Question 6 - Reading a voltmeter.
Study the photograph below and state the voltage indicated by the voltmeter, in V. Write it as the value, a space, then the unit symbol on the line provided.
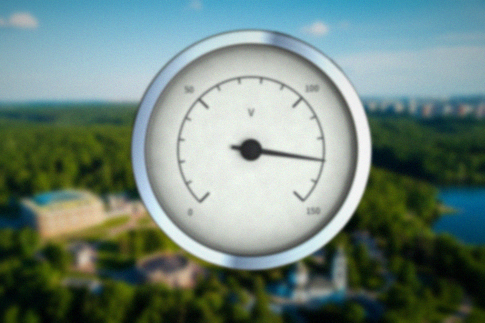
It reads 130 V
